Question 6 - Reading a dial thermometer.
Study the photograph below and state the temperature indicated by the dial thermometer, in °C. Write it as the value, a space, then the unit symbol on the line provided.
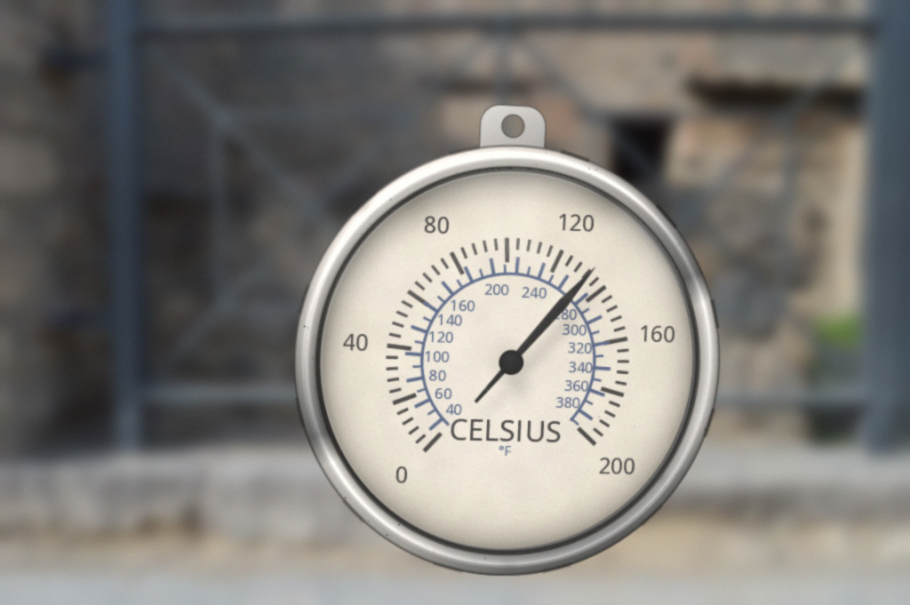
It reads 132 °C
